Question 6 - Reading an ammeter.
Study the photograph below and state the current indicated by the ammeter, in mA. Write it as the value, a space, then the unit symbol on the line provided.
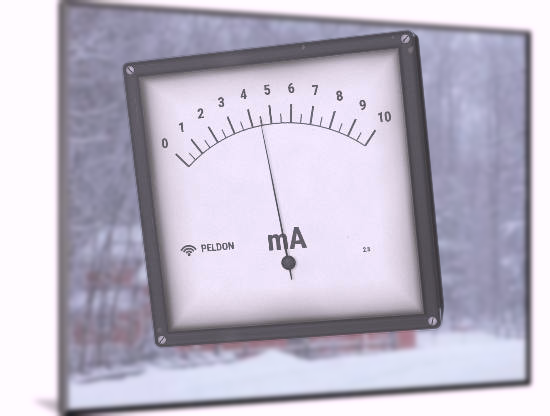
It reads 4.5 mA
